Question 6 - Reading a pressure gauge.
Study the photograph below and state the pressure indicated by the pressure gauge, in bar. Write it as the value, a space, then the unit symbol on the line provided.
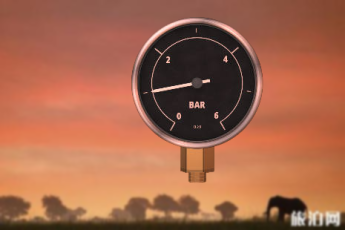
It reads 1 bar
